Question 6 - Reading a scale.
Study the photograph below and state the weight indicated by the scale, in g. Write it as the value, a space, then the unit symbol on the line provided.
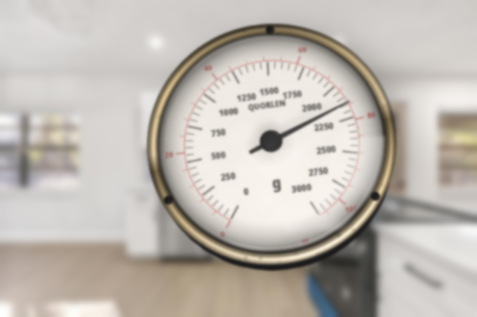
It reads 2150 g
